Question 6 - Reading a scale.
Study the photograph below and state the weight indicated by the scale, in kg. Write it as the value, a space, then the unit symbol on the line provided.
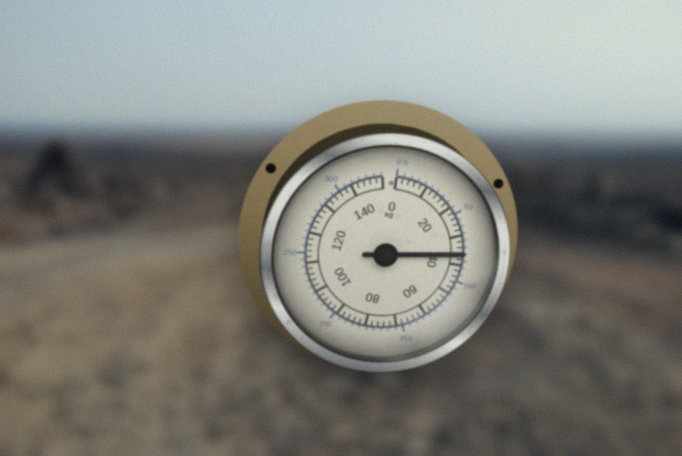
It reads 36 kg
